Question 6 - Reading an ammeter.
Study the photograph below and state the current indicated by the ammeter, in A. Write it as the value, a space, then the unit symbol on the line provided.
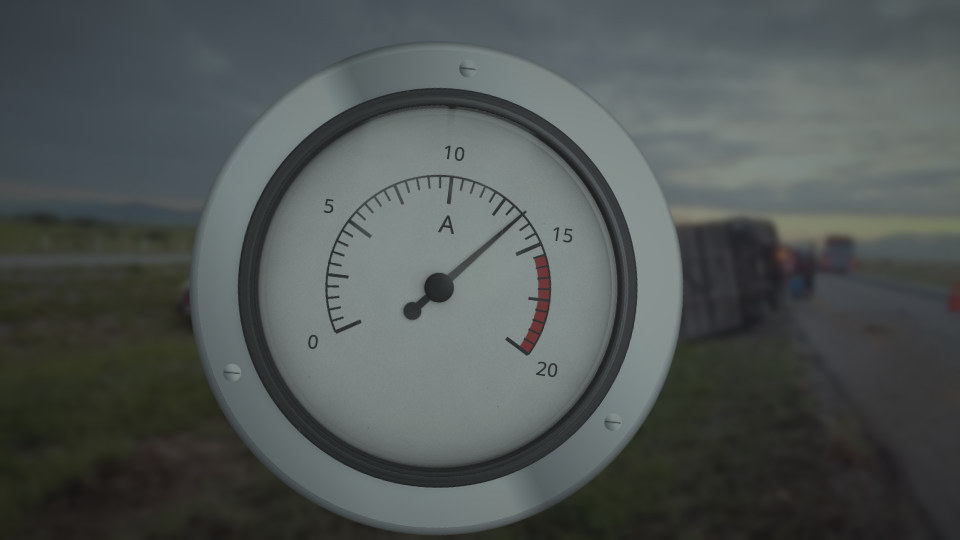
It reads 13.5 A
